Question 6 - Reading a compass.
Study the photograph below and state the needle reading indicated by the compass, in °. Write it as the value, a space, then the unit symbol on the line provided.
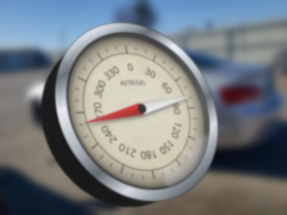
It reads 260 °
